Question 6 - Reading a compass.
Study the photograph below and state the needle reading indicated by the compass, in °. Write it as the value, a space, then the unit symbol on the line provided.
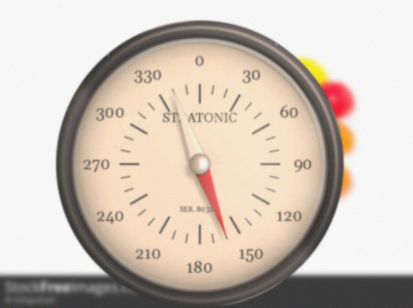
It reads 160 °
